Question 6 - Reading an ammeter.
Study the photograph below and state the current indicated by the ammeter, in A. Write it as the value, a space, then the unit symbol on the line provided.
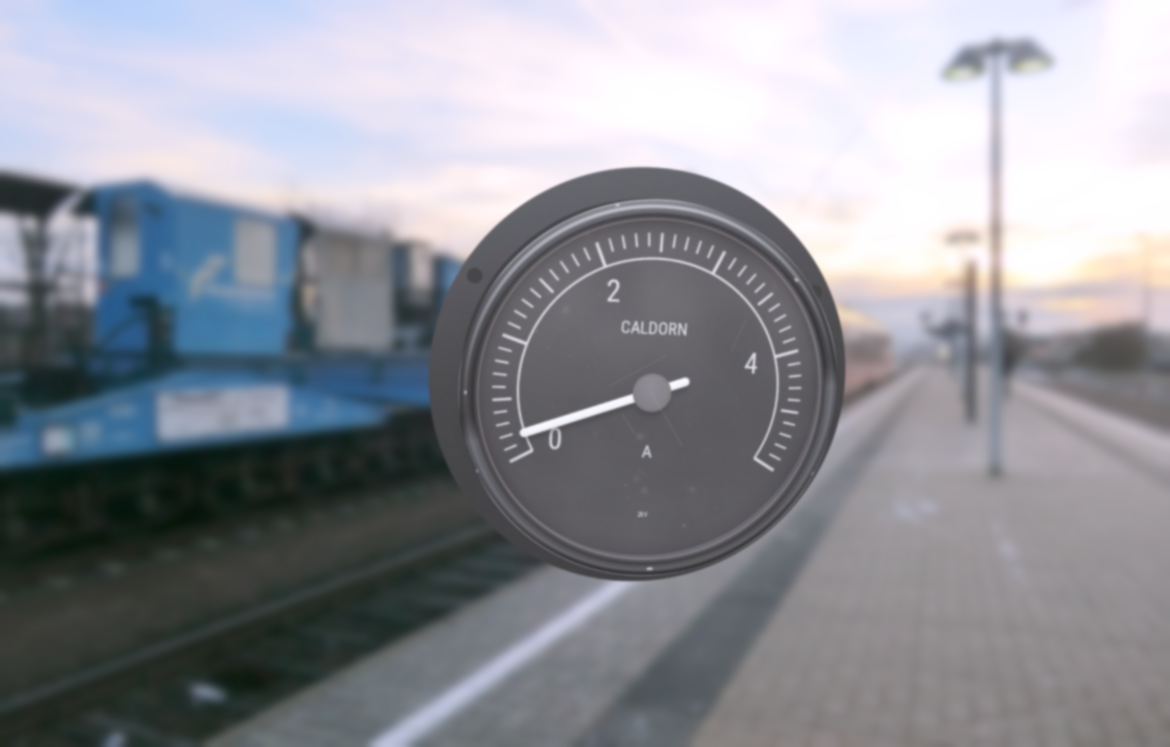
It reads 0.2 A
